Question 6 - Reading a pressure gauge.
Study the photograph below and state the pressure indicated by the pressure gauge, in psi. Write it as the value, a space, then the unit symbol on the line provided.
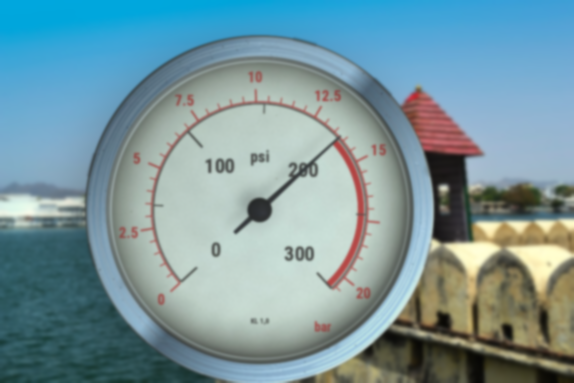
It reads 200 psi
